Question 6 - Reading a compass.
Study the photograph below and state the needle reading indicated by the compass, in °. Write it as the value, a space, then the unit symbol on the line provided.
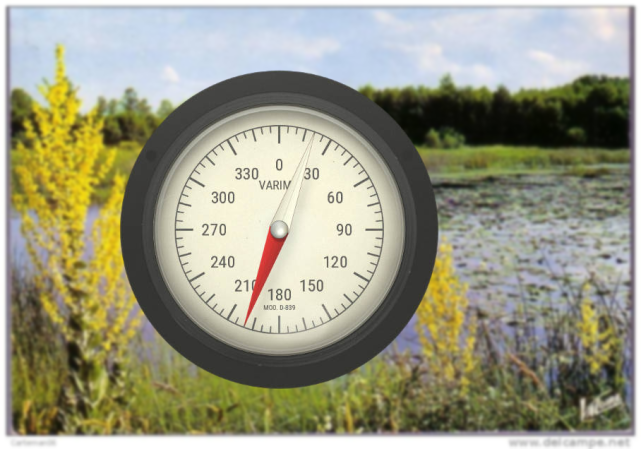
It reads 200 °
